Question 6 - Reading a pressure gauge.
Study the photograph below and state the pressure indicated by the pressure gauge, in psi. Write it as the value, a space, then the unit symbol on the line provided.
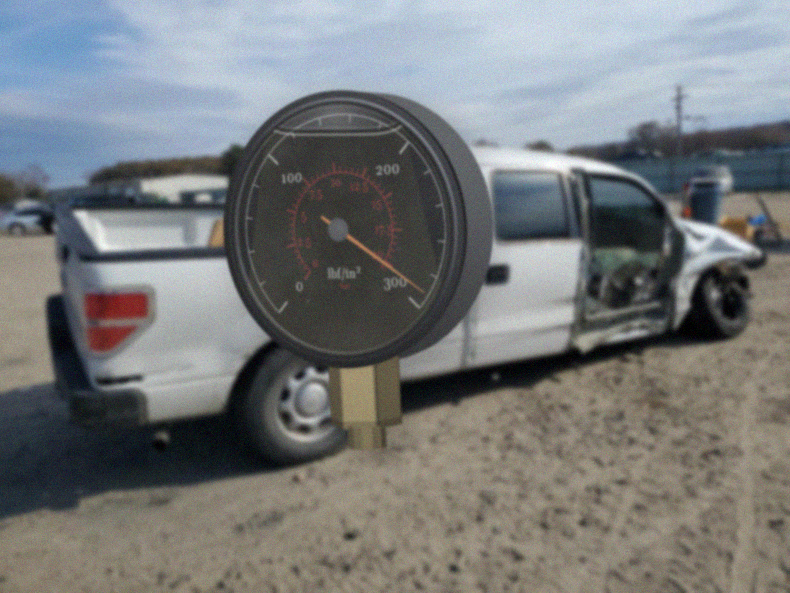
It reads 290 psi
